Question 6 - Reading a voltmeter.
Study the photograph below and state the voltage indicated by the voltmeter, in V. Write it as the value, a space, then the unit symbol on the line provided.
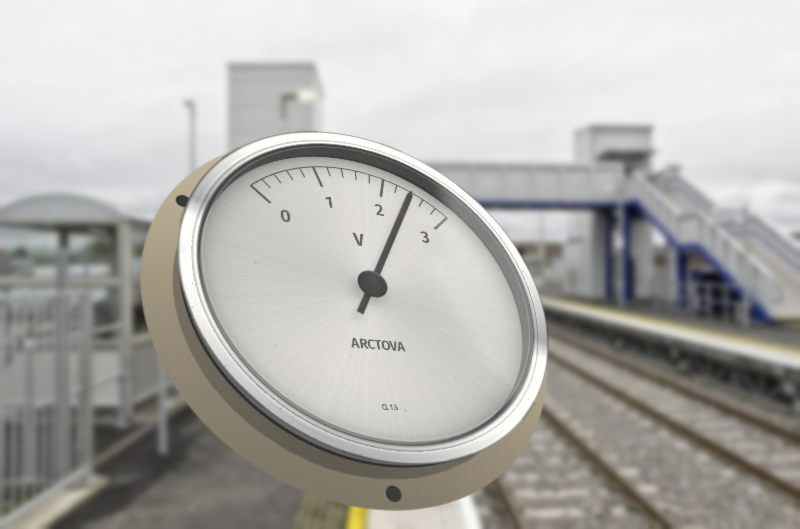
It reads 2.4 V
